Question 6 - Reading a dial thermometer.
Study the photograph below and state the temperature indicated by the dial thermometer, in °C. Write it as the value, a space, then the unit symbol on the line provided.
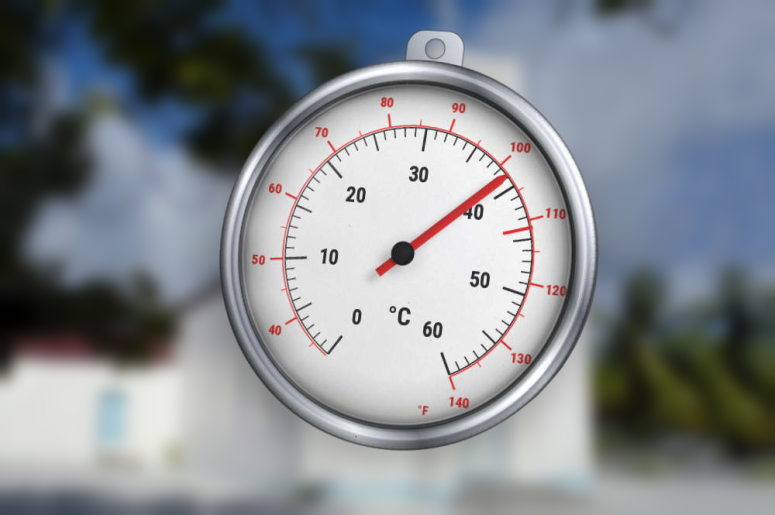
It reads 39 °C
